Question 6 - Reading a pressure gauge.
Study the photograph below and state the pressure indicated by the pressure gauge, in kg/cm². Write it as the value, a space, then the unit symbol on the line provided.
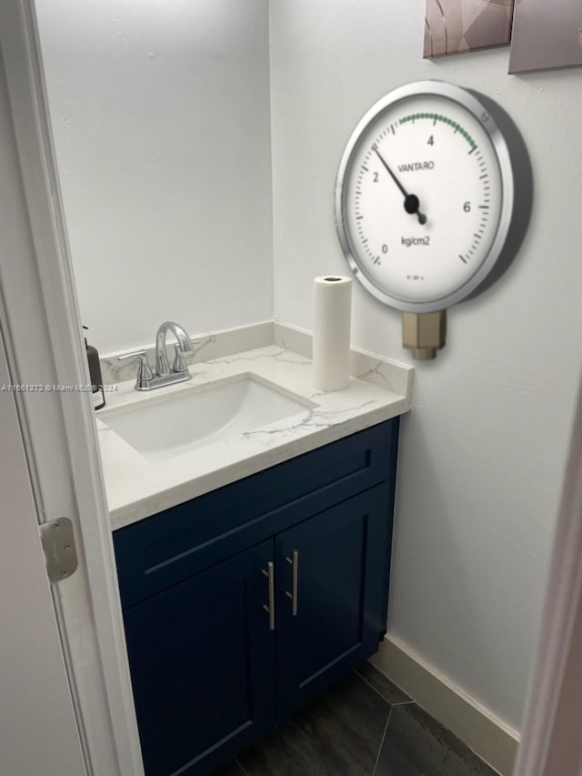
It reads 2.5 kg/cm²
